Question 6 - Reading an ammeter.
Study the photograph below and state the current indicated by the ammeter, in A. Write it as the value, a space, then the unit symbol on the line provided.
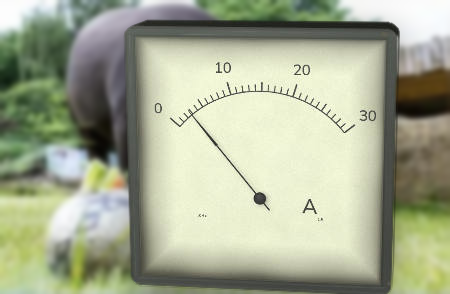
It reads 3 A
